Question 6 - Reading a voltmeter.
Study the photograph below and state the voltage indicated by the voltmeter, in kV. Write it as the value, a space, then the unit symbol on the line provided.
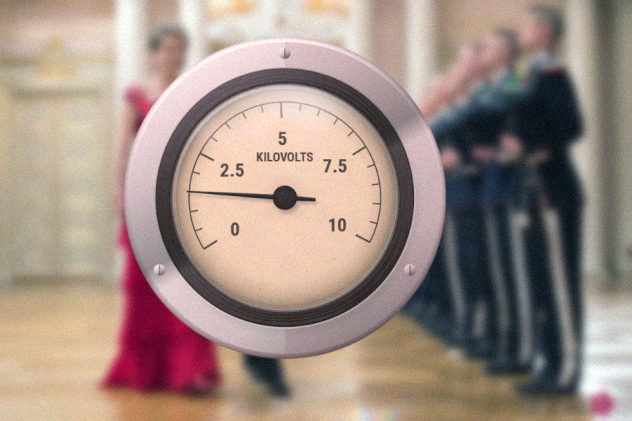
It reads 1.5 kV
